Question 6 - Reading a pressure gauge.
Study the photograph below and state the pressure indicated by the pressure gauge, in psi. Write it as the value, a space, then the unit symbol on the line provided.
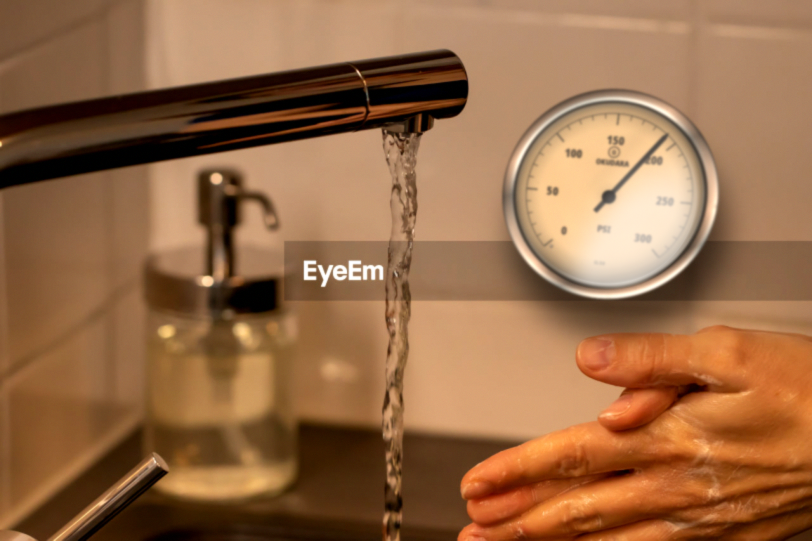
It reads 190 psi
